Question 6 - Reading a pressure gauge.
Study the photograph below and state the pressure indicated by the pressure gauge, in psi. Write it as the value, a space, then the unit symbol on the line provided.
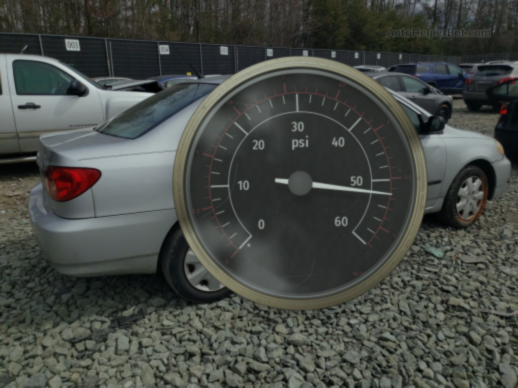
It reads 52 psi
